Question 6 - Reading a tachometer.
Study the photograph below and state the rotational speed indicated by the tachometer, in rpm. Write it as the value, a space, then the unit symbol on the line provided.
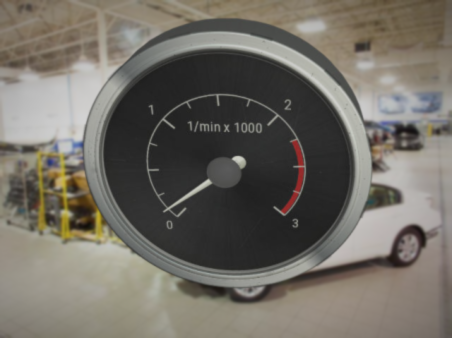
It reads 125 rpm
